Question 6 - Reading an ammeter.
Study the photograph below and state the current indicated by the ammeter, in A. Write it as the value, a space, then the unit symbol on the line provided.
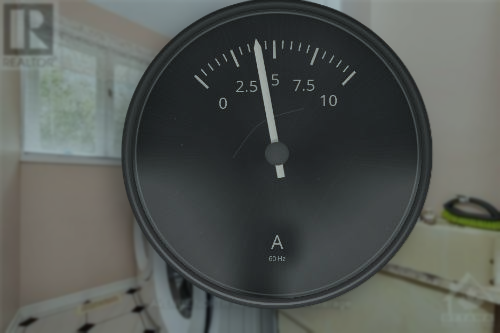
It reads 4 A
